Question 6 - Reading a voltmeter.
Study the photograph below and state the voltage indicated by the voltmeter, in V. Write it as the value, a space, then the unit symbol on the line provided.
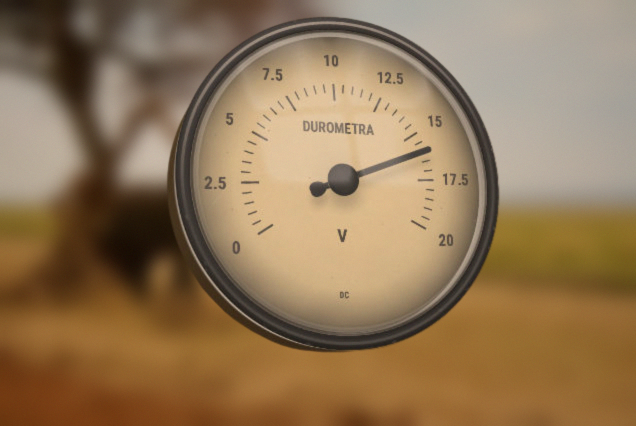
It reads 16 V
